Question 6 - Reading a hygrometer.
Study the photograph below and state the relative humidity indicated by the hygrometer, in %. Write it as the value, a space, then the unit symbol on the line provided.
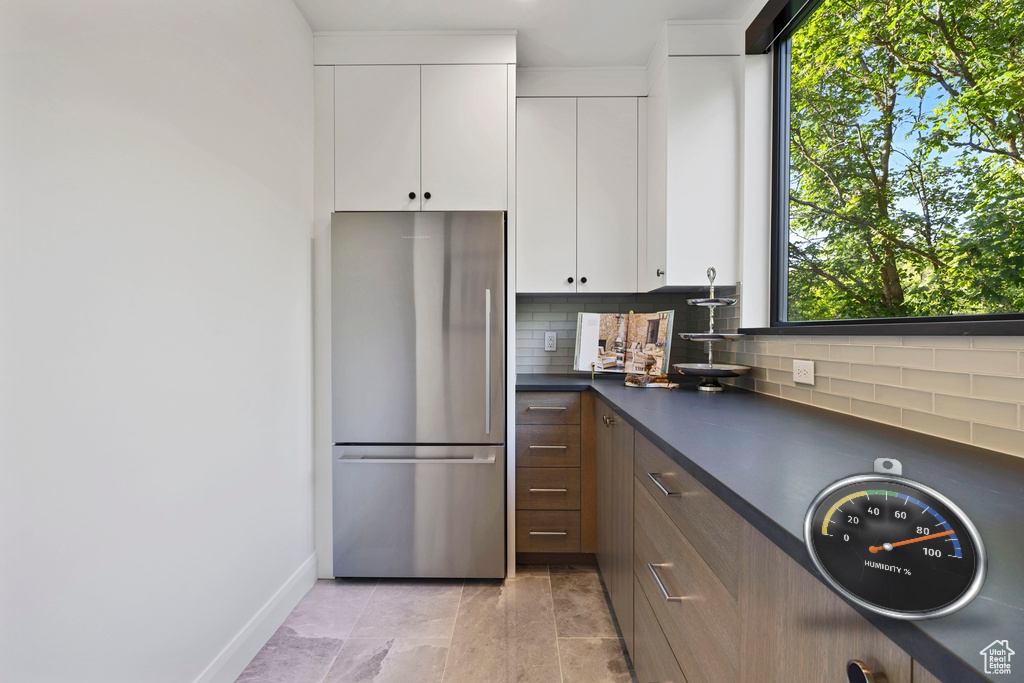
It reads 85 %
